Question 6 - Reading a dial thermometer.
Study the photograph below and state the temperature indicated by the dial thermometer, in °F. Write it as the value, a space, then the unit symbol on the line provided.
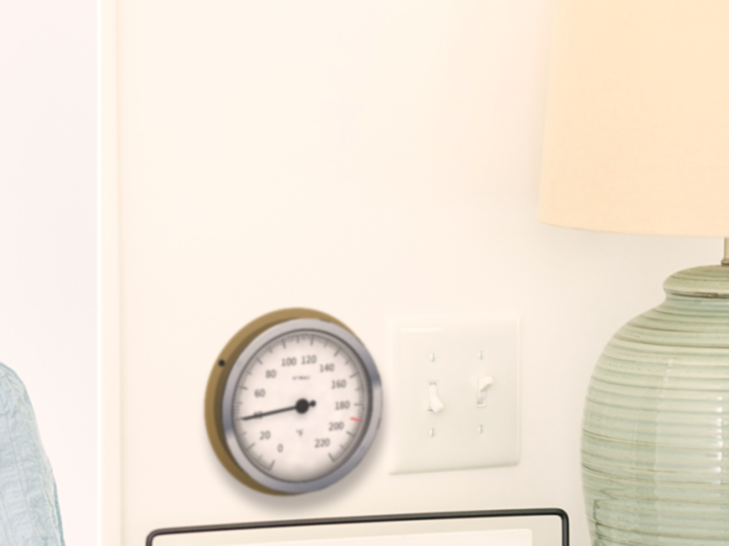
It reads 40 °F
